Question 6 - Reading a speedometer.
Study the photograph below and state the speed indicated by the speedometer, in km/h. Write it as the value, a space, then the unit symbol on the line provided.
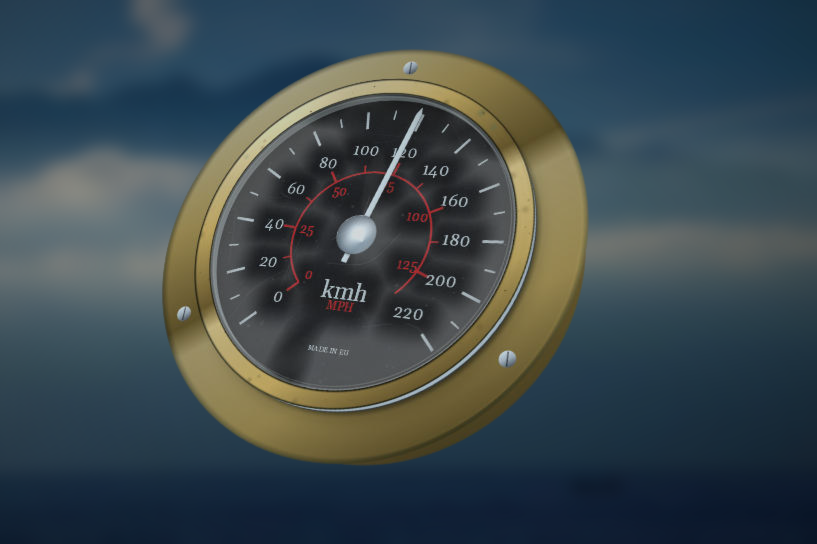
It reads 120 km/h
